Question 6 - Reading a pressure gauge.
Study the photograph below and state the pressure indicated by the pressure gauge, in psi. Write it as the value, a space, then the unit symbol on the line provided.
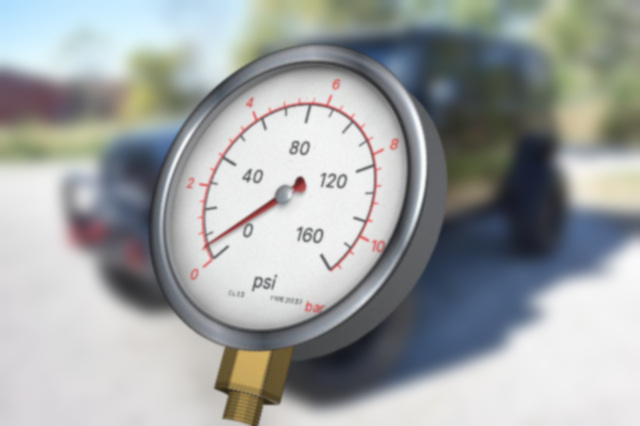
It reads 5 psi
